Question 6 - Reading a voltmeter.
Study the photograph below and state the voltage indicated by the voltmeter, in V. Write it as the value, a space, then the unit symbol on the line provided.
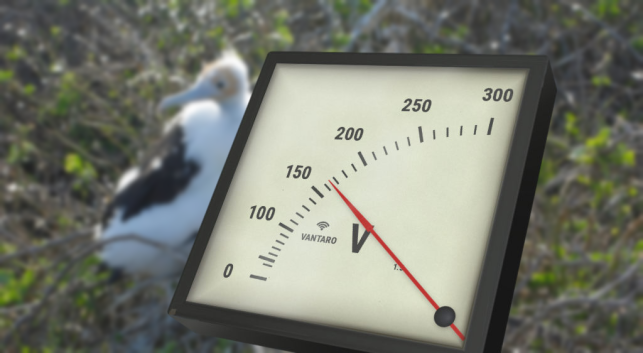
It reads 165 V
